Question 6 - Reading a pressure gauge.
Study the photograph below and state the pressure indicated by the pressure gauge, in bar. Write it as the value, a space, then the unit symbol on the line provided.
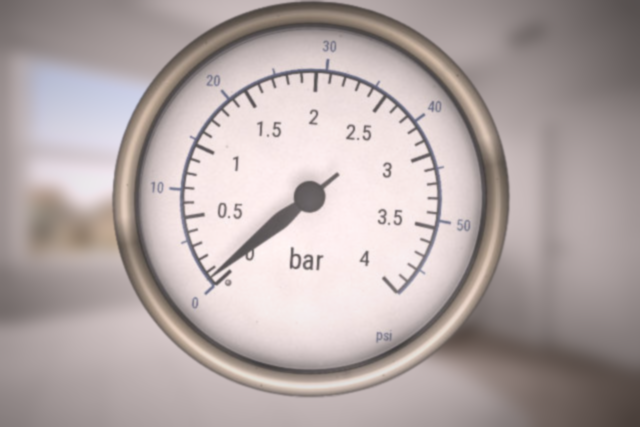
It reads 0.05 bar
